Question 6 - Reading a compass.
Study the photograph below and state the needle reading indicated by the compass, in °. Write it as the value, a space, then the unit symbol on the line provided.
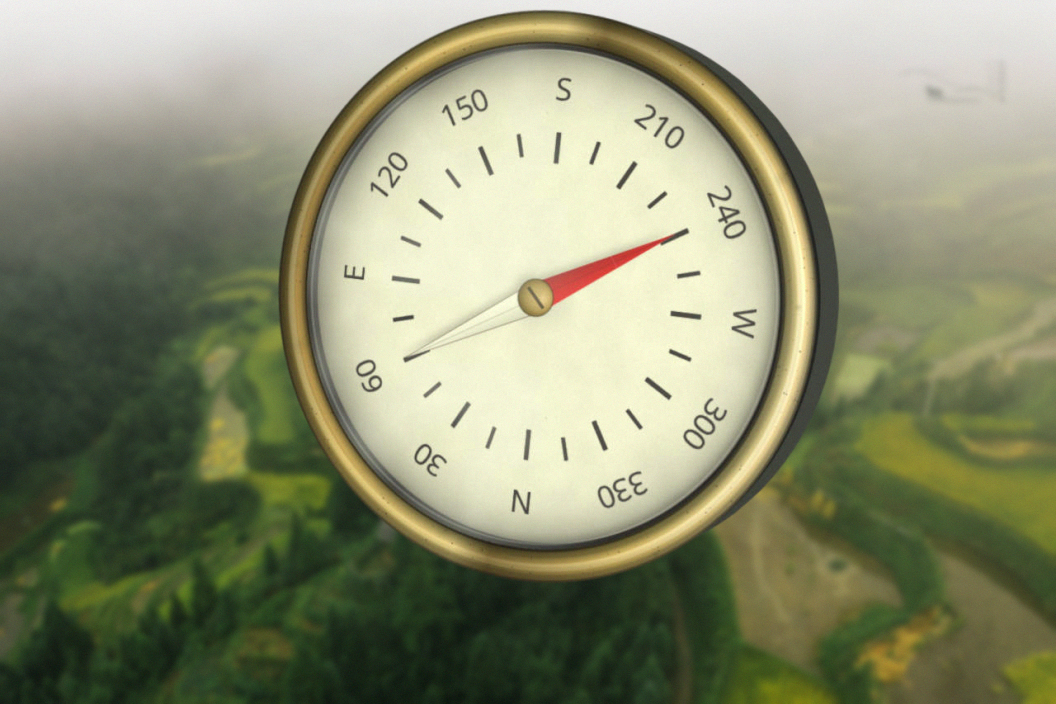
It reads 240 °
